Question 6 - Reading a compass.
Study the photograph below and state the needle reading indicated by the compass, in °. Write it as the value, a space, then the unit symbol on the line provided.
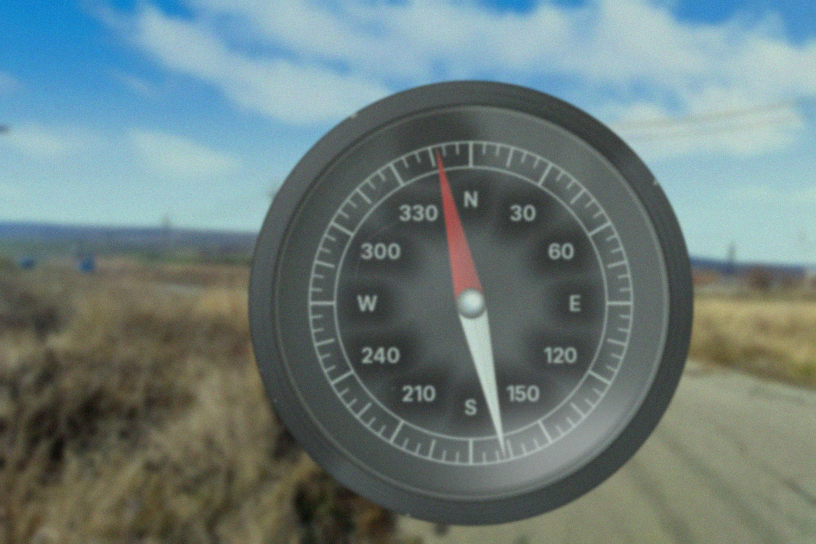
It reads 347.5 °
